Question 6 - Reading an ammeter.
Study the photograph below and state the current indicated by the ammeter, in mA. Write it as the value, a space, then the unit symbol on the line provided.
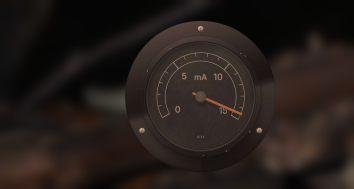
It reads 14.5 mA
